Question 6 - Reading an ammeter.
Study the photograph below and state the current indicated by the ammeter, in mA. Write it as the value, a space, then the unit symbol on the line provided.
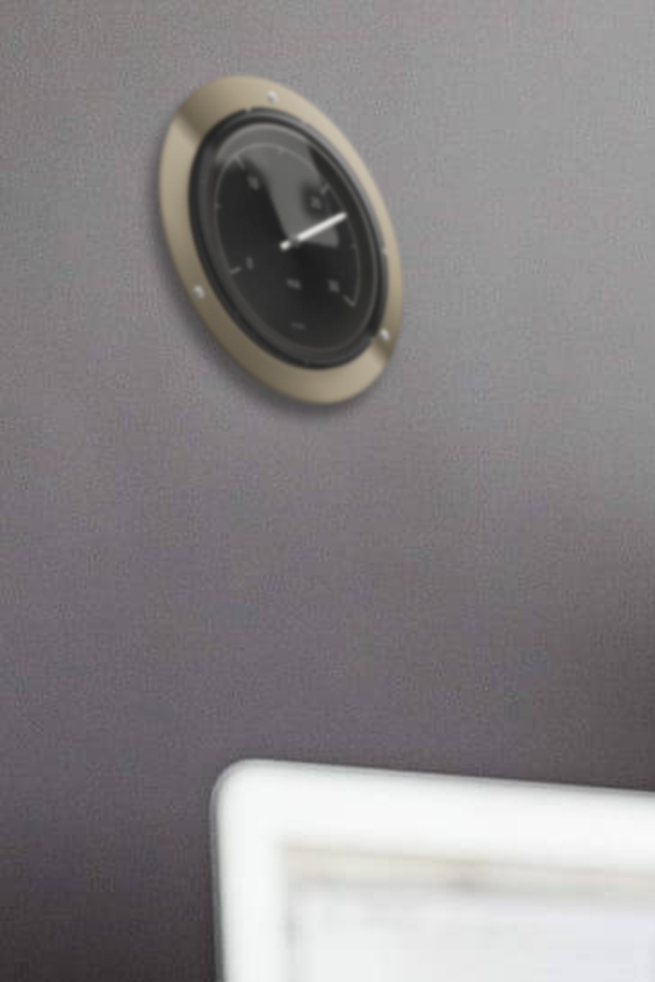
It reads 22.5 mA
